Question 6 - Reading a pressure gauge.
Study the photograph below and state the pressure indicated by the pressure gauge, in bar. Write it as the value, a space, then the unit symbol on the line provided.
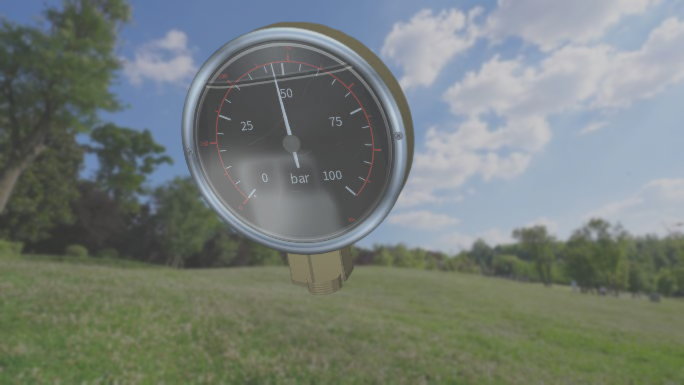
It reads 47.5 bar
